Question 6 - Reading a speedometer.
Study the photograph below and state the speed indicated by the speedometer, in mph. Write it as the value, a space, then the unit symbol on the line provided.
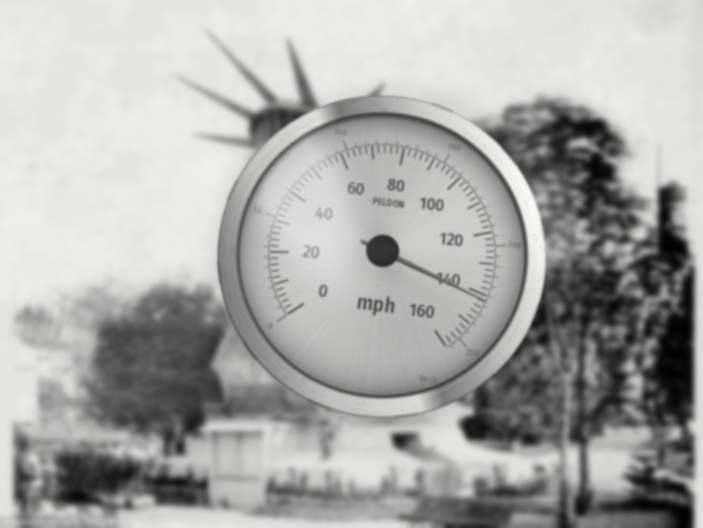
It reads 142 mph
